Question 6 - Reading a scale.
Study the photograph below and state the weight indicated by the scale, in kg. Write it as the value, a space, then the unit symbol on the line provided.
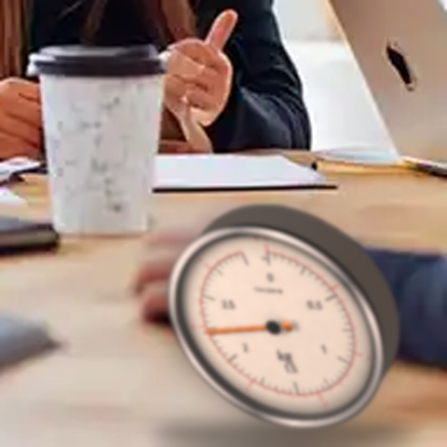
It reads 2.25 kg
